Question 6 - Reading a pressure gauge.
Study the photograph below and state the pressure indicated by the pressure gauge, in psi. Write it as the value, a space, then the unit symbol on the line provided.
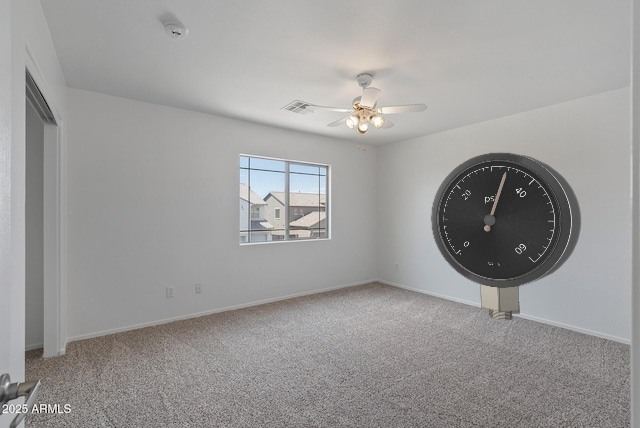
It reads 34 psi
